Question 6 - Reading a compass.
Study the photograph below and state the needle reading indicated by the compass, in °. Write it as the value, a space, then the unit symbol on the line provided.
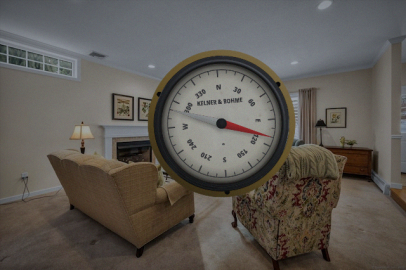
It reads 110 °
